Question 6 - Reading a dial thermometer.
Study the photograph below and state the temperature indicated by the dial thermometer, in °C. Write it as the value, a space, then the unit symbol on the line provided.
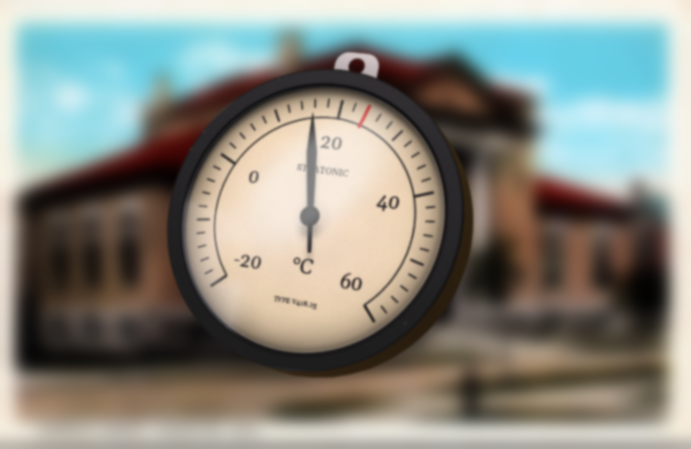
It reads 16 °C
